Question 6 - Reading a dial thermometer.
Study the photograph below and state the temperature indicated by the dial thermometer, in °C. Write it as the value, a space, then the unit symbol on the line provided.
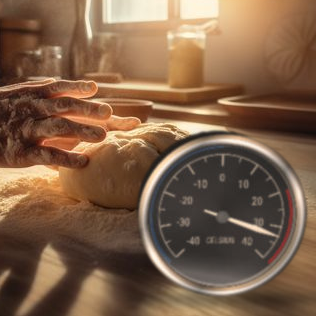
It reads 32.5 °C
